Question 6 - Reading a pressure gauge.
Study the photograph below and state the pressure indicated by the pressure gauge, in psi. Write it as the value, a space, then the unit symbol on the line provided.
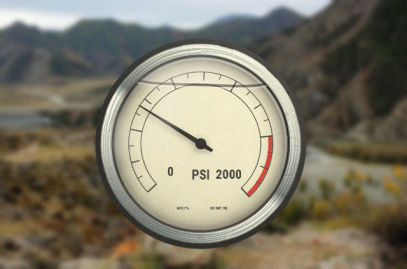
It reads 550 psi
